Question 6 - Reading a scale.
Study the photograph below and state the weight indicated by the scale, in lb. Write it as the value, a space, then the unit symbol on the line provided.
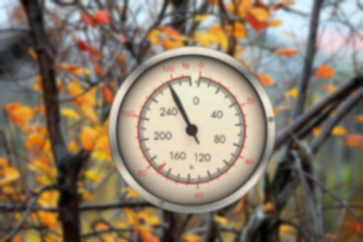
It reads 260 lb
